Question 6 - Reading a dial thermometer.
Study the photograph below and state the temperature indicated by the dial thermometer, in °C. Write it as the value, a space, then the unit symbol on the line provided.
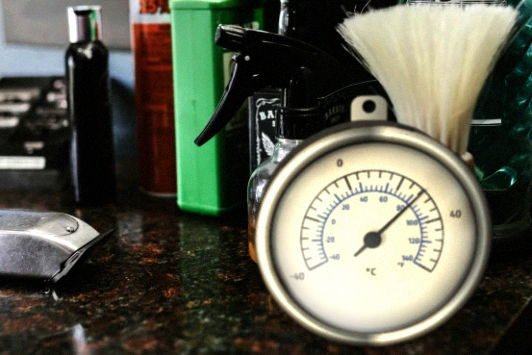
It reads 28 °C
